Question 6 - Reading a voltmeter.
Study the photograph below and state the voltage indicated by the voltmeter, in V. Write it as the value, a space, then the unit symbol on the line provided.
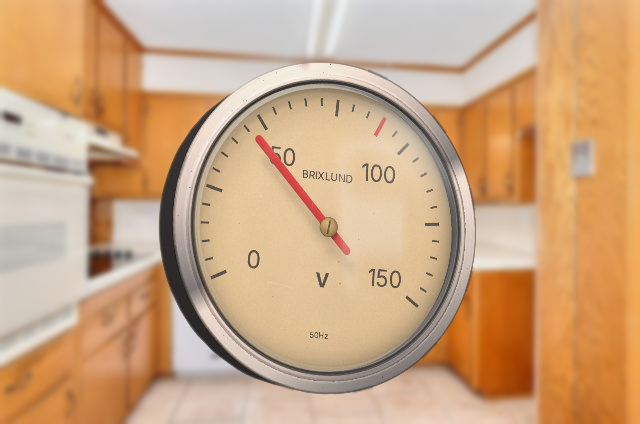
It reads 45 V
